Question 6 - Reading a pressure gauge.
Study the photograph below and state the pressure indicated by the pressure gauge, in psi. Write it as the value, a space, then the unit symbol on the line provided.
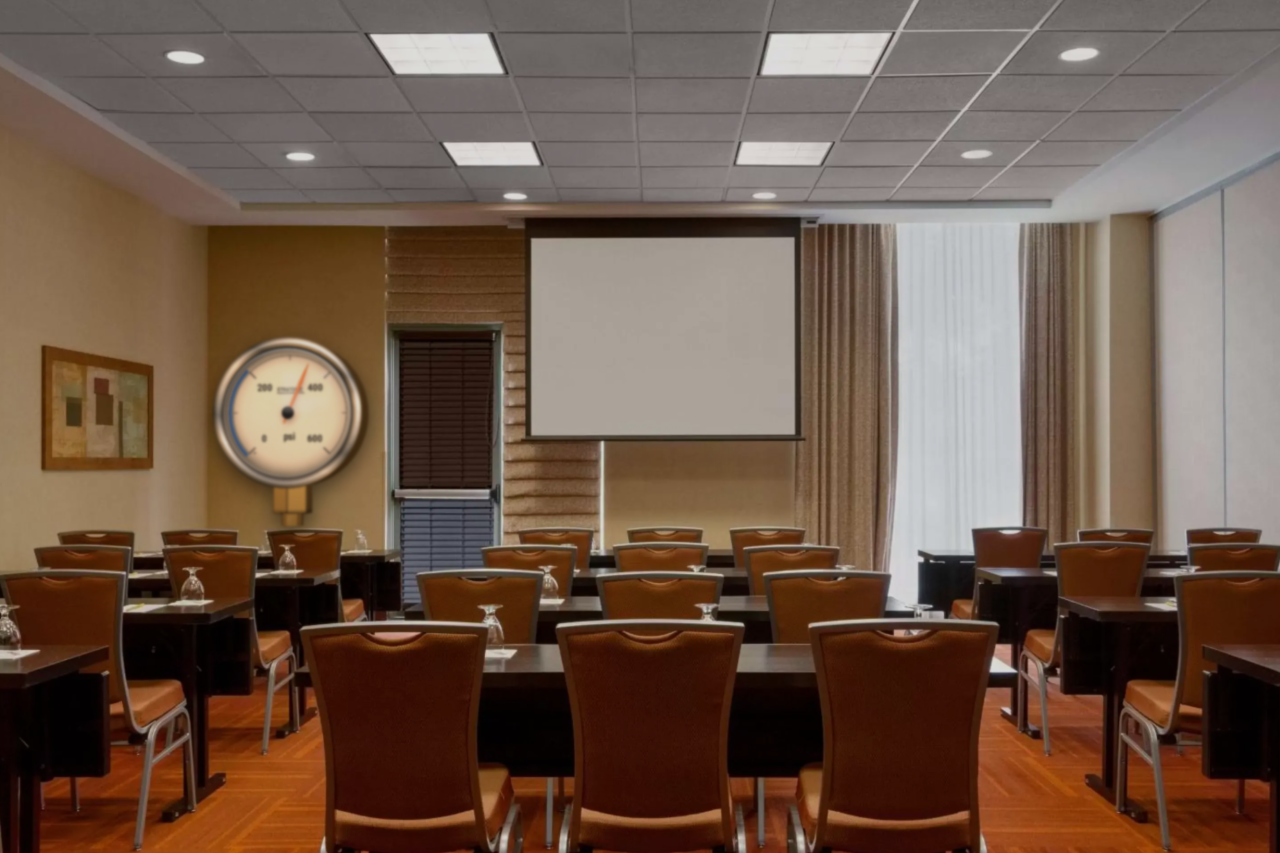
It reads 350 psi
